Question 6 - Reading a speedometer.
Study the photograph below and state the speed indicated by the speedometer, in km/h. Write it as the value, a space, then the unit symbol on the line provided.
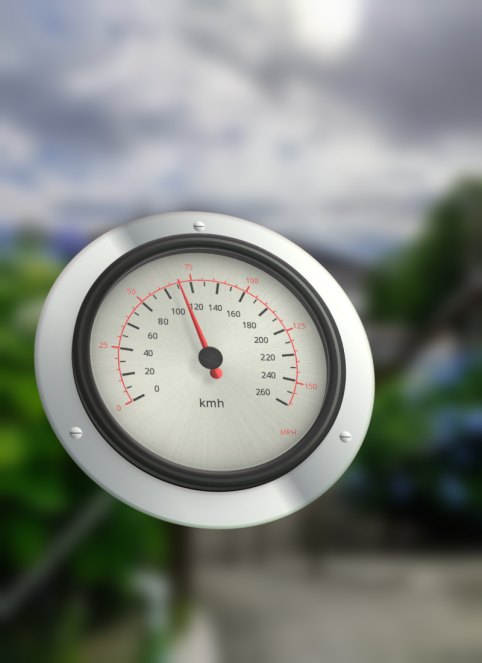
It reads 110 km/h
